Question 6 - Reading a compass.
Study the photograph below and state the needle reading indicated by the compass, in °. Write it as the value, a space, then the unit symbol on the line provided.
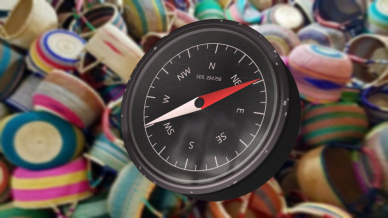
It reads 60 °
